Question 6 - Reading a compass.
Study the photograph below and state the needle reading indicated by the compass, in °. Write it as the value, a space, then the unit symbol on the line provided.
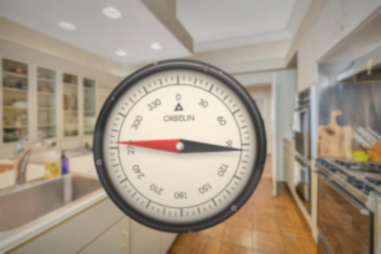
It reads 275 °
